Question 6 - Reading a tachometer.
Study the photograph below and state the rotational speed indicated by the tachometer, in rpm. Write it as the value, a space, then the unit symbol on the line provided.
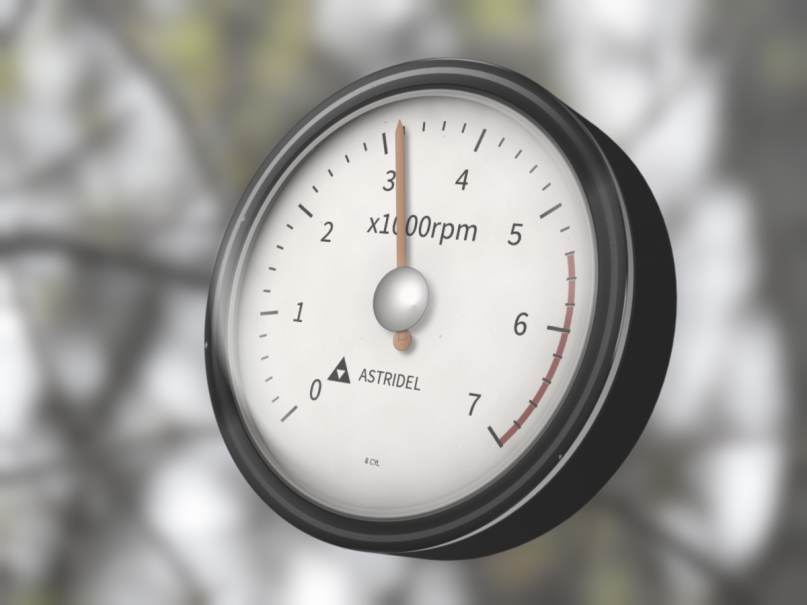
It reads 3200 rpm
